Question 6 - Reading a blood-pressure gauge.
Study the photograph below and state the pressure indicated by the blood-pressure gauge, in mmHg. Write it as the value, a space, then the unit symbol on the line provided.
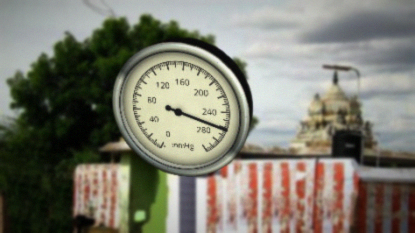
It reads 260 mmHg
